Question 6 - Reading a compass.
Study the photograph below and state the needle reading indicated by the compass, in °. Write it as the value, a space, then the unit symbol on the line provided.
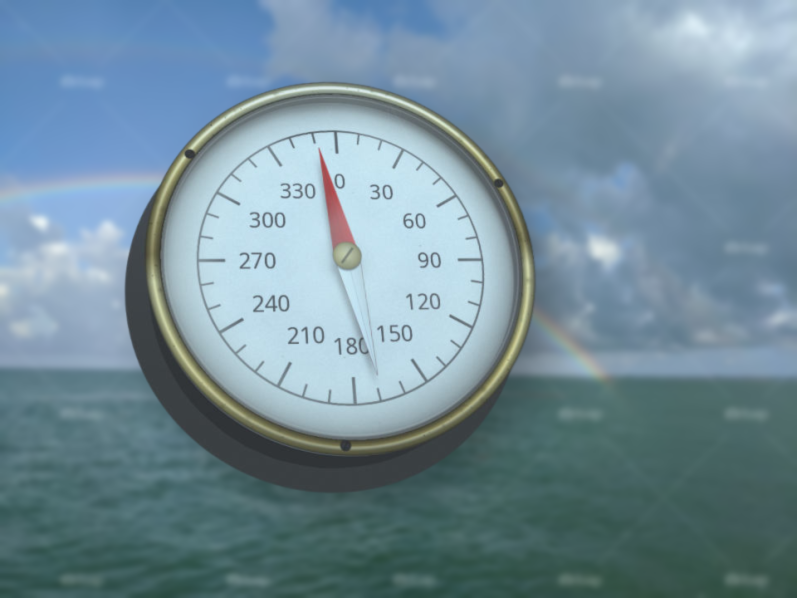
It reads 350 °
